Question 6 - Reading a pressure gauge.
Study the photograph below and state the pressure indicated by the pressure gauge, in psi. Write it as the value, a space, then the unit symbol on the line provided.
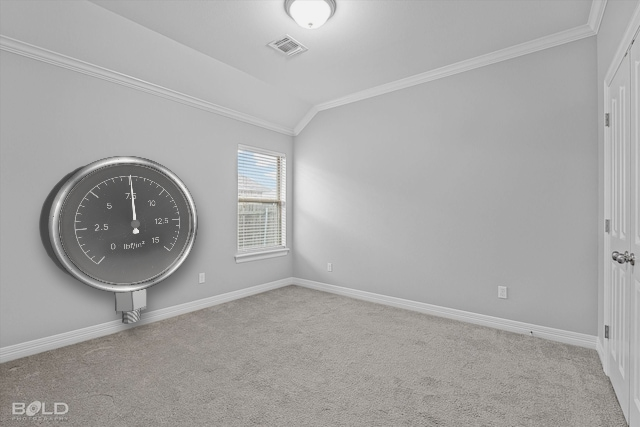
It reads 7.5 psi
